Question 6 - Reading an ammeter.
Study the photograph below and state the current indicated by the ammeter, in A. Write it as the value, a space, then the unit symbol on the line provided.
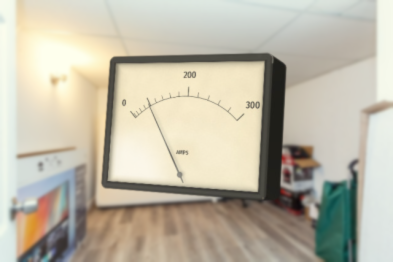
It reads 100 A
